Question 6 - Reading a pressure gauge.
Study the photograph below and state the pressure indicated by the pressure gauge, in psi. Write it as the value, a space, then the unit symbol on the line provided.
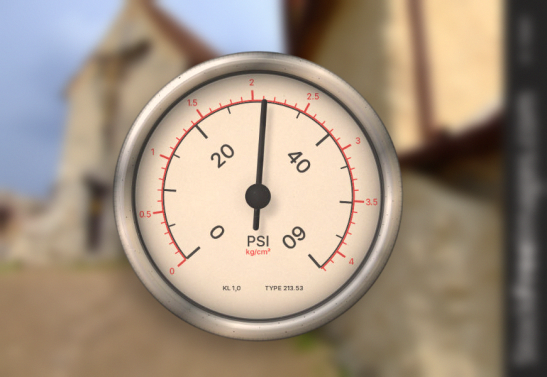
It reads 30 psi
